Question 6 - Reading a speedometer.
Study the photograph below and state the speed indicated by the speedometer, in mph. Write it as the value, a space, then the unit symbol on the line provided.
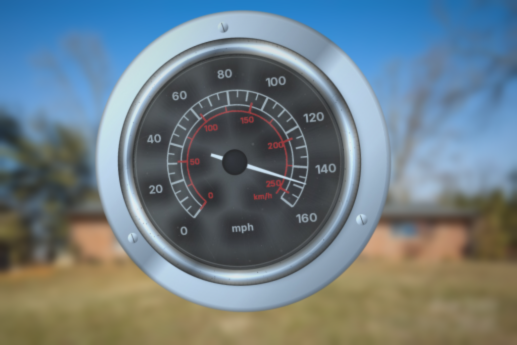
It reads 147.5 mph
